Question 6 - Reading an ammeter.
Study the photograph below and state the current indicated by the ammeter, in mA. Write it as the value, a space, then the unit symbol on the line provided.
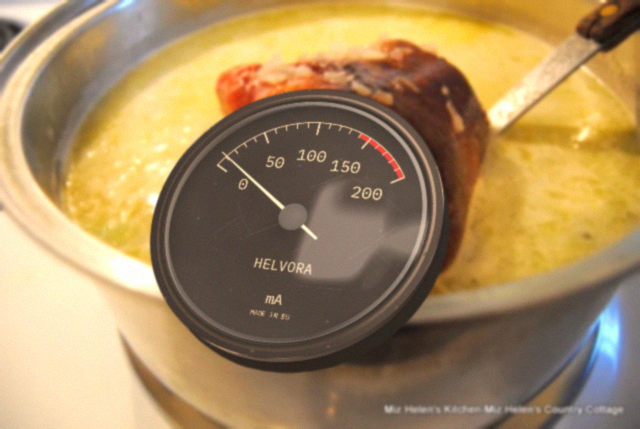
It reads 10 mA
